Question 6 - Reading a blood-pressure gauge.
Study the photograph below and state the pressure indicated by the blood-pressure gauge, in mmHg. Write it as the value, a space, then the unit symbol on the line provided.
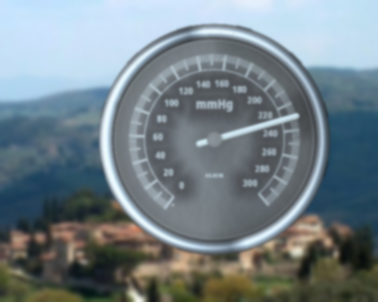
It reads 230 mmHg
